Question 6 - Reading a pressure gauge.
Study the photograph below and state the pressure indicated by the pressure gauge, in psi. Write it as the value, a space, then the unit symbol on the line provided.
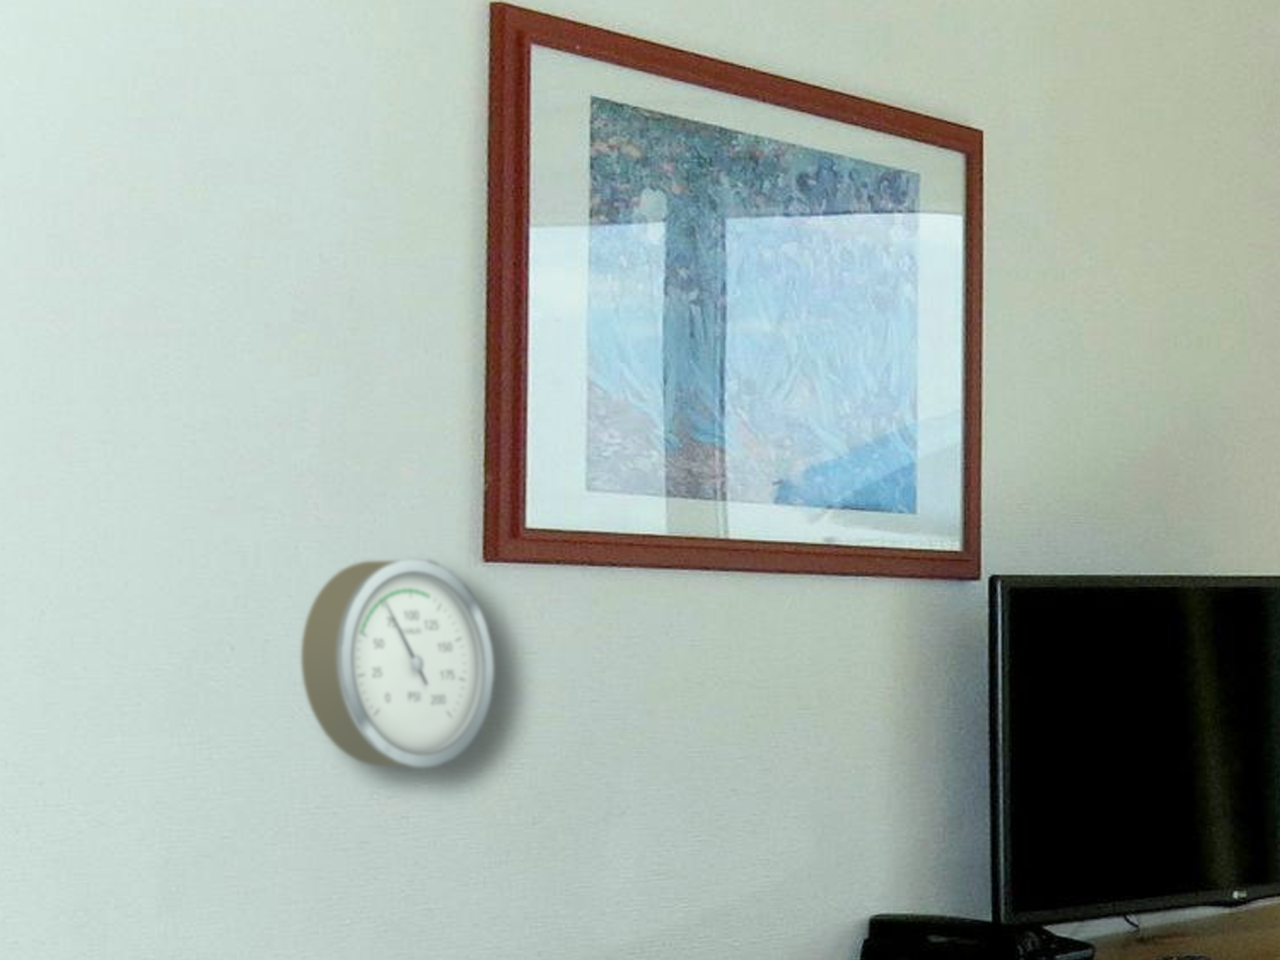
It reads 75 psi
